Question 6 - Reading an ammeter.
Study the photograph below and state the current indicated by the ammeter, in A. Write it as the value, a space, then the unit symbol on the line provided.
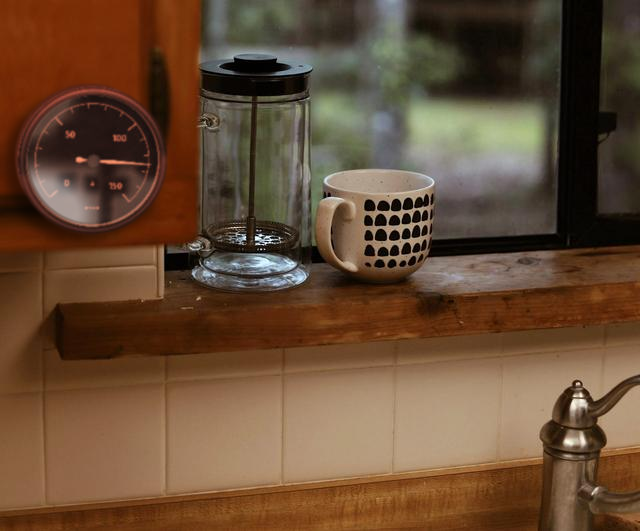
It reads 125 A
